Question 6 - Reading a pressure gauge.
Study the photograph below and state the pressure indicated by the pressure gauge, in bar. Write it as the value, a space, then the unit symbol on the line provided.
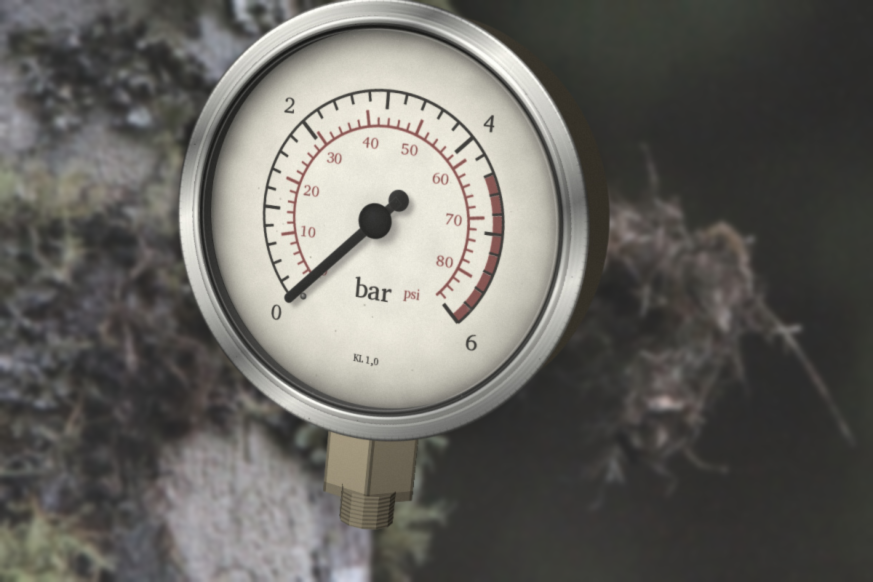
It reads 0 bar
